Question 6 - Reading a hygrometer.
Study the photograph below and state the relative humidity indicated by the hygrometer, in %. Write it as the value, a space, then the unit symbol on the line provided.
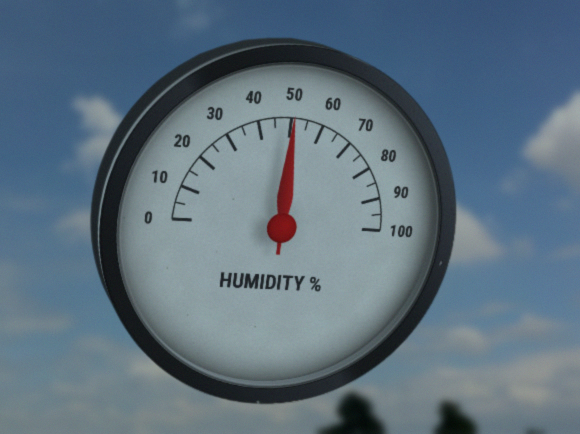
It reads 50 %
